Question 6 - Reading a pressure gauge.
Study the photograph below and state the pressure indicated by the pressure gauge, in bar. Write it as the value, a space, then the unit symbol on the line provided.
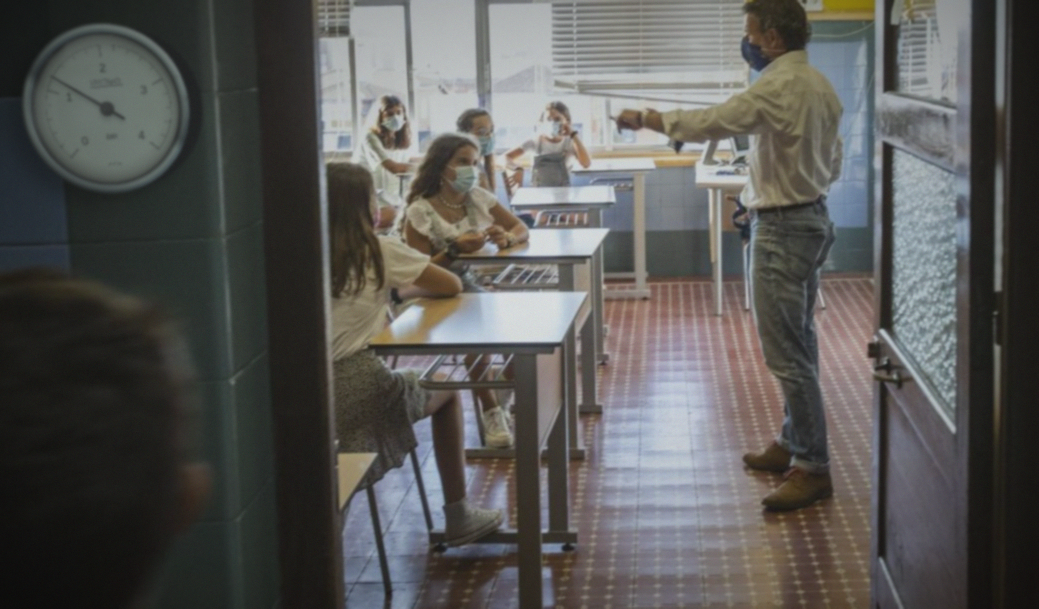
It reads 1.2 bar
